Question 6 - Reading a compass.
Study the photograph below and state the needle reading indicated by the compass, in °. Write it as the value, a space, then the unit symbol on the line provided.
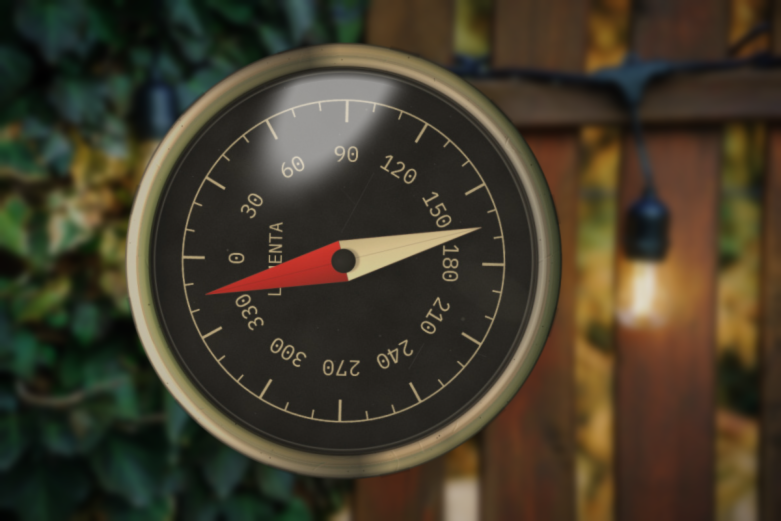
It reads 345 °
